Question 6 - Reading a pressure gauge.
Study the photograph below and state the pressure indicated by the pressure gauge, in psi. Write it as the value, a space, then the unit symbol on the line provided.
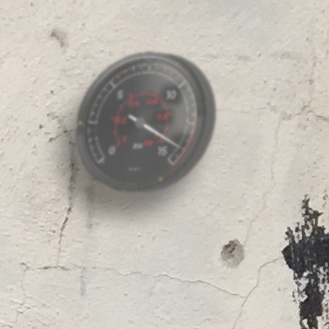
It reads 14 psi
